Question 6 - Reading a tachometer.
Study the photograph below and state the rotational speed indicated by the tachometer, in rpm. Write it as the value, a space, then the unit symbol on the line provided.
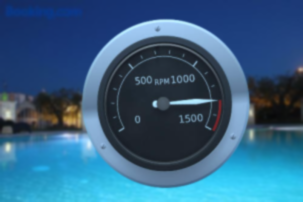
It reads 1300 rpm
